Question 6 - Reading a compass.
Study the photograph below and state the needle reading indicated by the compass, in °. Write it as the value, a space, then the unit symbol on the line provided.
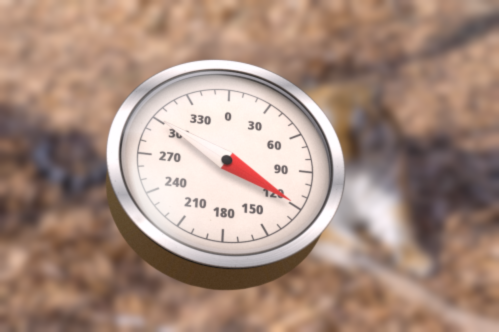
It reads 120 °
